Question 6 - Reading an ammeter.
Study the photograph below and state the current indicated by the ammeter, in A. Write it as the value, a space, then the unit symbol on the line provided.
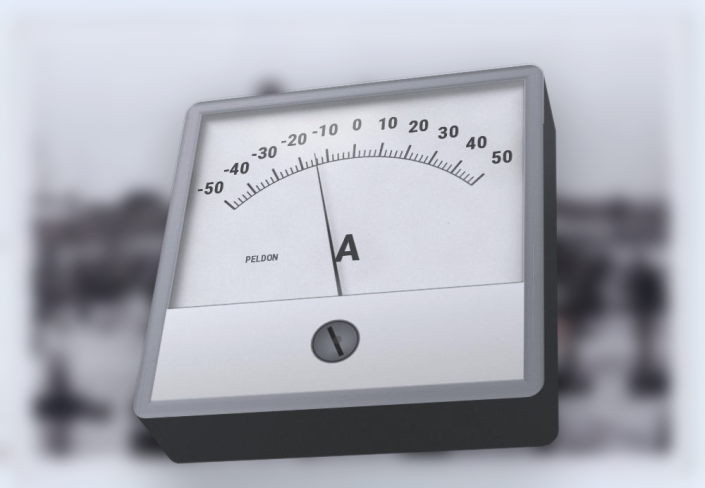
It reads -14 A
